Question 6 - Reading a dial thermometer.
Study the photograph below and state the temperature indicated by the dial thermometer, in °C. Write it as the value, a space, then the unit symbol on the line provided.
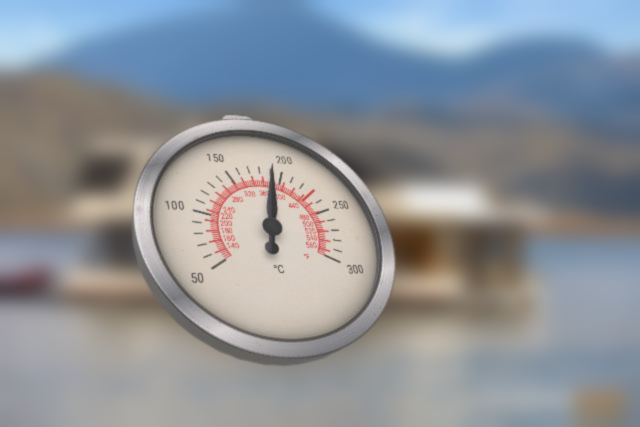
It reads 190 °C
